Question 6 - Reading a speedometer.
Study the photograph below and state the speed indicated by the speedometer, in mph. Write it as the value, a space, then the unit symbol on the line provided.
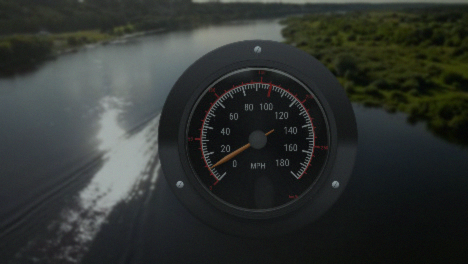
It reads 10 mph
